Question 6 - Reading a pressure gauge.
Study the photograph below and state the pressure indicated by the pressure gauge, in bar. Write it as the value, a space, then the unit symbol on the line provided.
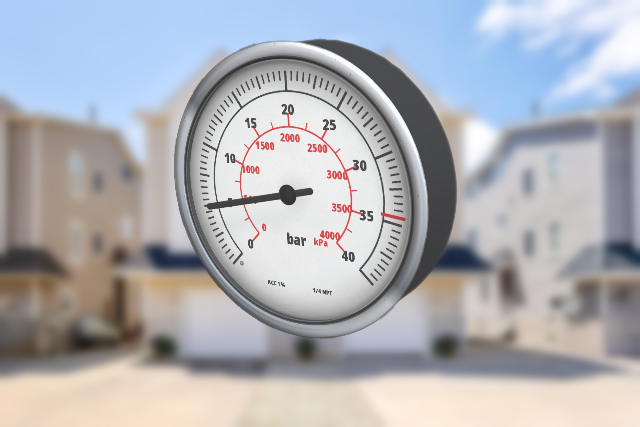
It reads 5 bar
